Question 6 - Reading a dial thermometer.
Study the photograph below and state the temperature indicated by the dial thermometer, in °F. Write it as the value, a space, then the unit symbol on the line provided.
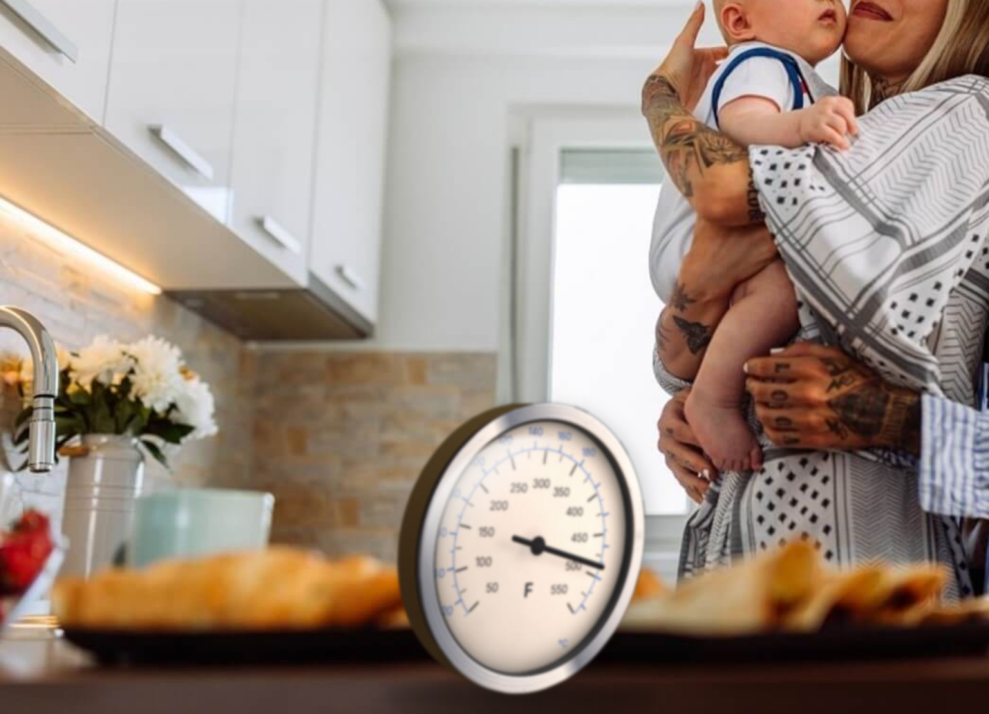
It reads 487.5 °F
